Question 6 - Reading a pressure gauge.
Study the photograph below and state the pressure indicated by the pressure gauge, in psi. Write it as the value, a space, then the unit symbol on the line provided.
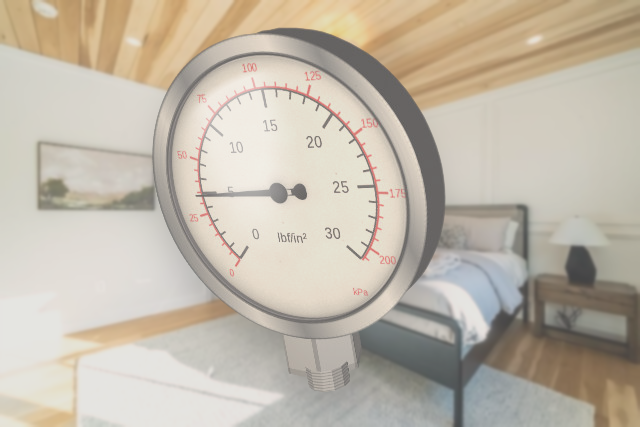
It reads 5 psi
